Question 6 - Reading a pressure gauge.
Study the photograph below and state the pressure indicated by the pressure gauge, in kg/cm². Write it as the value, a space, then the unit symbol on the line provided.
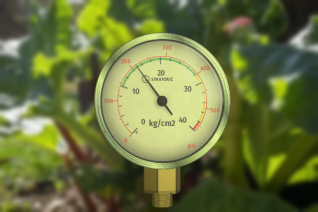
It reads 15 kg/cm²
